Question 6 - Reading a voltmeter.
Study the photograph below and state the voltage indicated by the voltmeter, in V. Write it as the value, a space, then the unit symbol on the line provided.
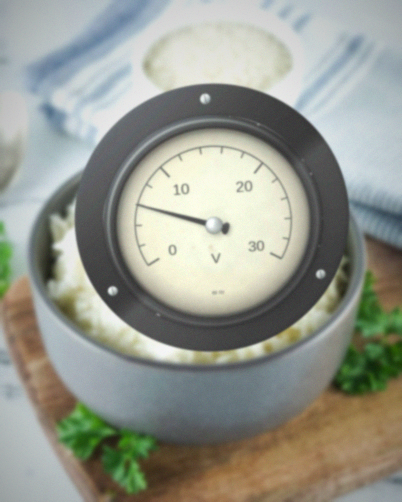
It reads 6 V
